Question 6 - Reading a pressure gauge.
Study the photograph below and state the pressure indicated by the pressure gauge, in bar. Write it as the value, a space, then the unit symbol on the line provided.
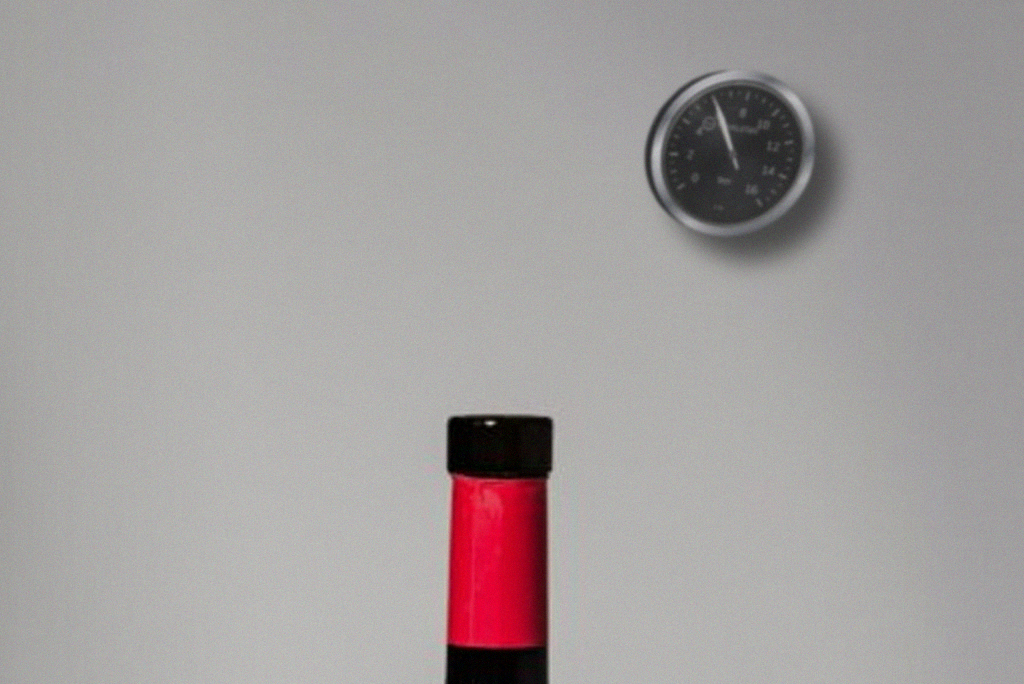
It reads 6 bar
